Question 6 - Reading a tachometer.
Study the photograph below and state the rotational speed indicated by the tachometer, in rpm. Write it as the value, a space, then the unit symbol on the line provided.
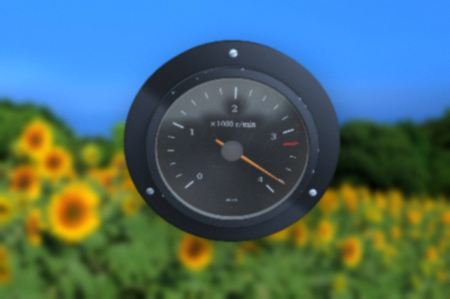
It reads 3800 rpm
